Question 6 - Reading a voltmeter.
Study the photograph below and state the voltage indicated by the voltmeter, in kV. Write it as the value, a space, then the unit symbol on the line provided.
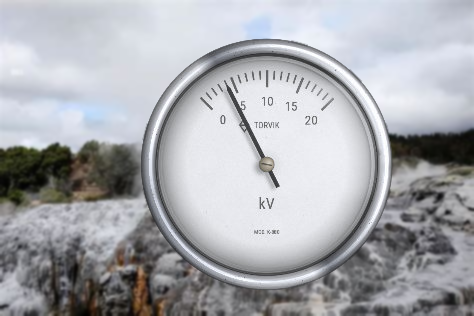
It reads 4 kV
